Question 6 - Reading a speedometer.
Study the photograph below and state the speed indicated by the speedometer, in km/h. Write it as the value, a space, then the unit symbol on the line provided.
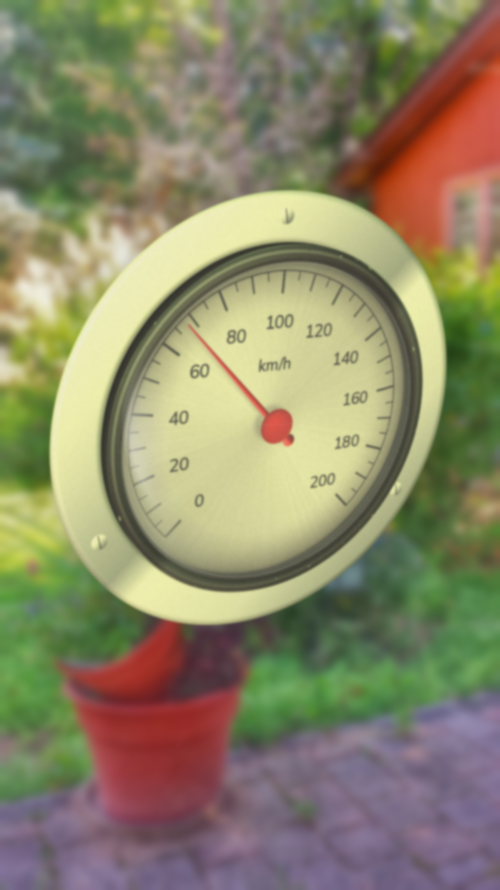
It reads 67.5 km/h
